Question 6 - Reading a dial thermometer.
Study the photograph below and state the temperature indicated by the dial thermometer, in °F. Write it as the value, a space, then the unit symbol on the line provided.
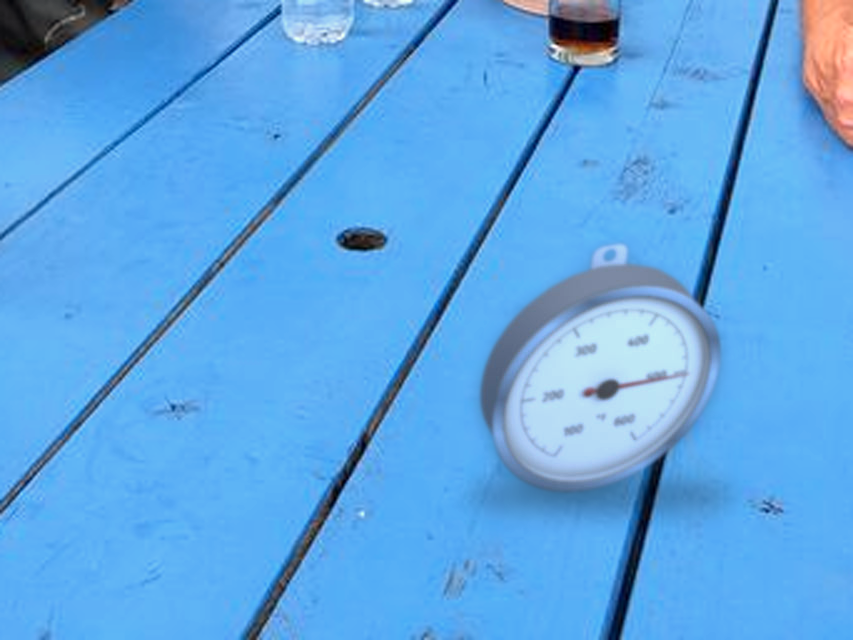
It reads 500 °F
